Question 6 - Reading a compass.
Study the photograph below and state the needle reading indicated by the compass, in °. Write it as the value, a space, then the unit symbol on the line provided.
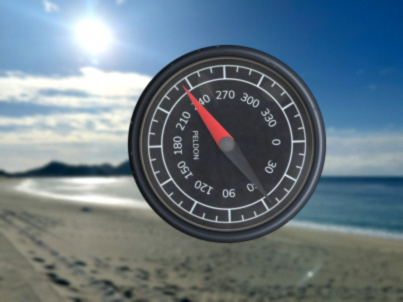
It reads 235 °
